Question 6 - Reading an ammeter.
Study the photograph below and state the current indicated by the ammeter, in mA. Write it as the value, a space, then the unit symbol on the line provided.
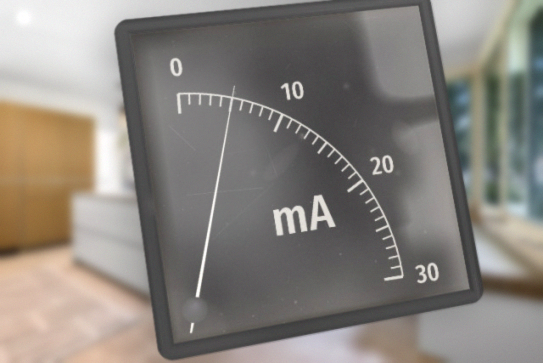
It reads 5 mA
